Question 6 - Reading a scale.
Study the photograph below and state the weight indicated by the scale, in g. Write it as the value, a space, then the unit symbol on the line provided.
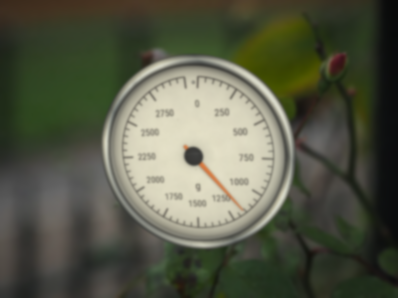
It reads 1150 g
